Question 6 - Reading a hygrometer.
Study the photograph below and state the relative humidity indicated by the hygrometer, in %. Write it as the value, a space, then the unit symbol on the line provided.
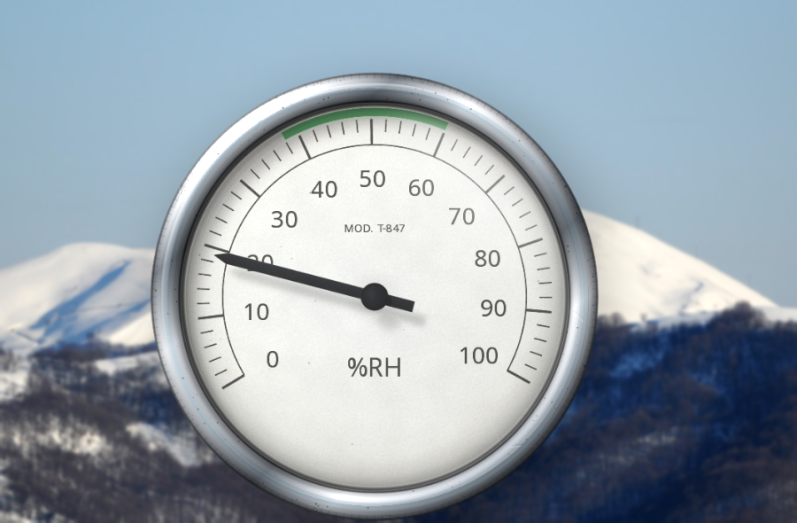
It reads 19 %
